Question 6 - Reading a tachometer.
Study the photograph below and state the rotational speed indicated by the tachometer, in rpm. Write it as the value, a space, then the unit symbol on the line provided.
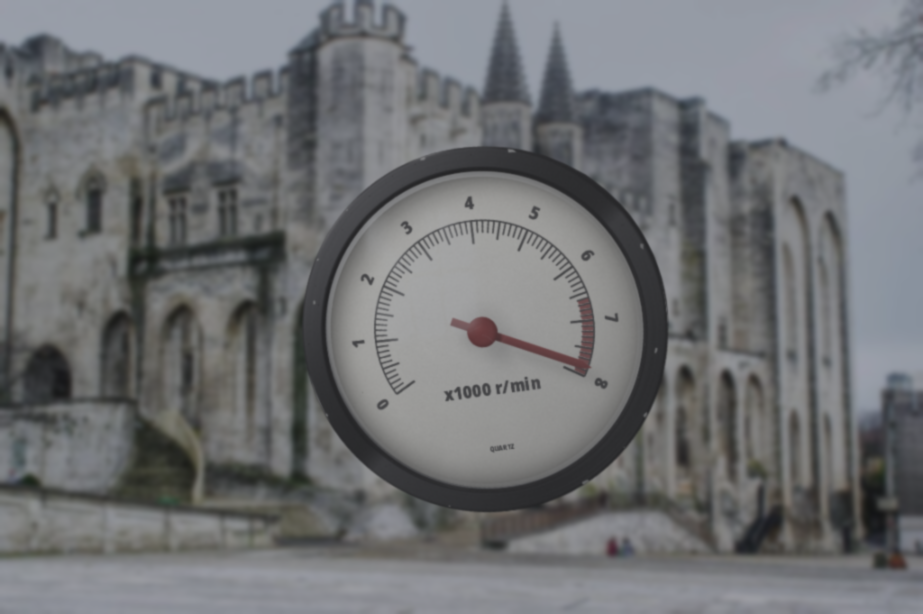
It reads 7800 rpm
